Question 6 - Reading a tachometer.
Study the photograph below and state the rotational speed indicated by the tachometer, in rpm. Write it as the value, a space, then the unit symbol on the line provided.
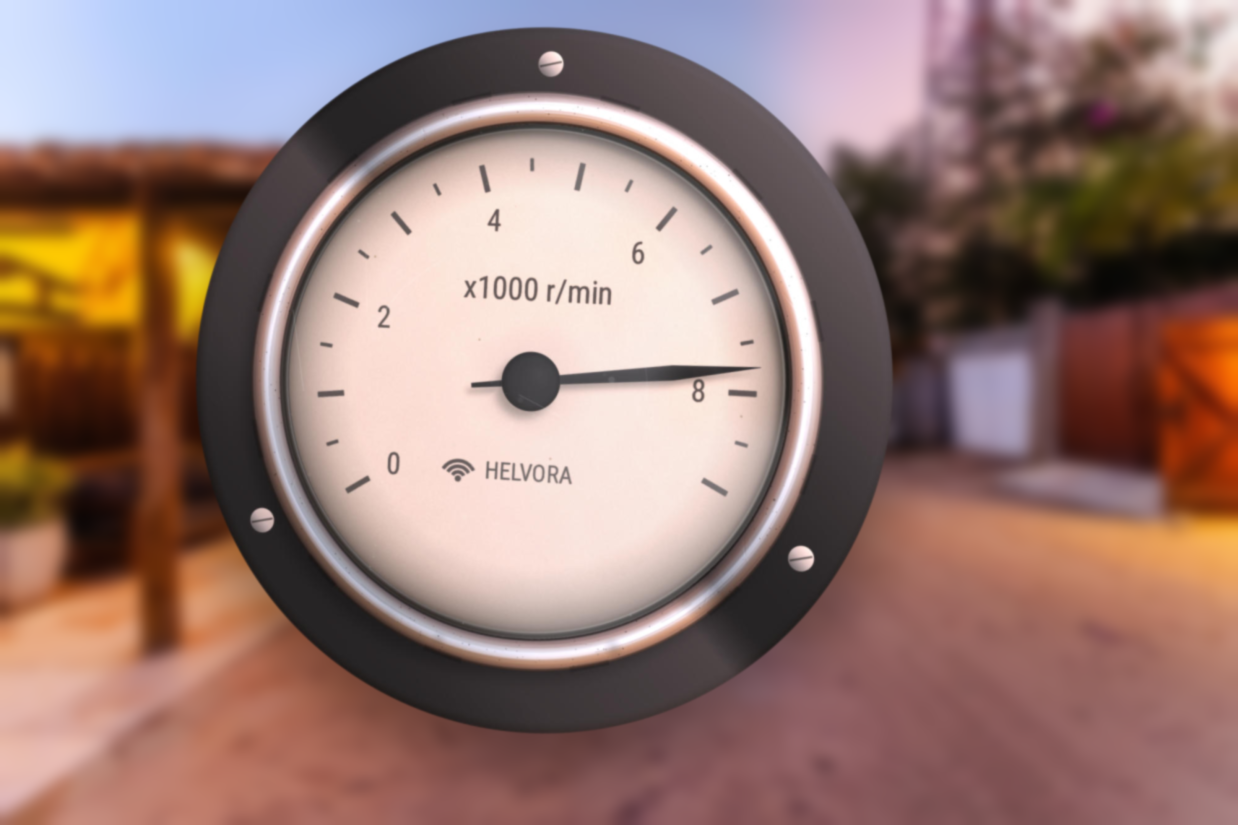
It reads 7750 rpm
